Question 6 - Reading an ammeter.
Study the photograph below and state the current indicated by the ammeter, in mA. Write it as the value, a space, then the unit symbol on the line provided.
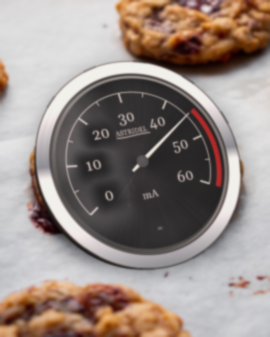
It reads 45 mA
